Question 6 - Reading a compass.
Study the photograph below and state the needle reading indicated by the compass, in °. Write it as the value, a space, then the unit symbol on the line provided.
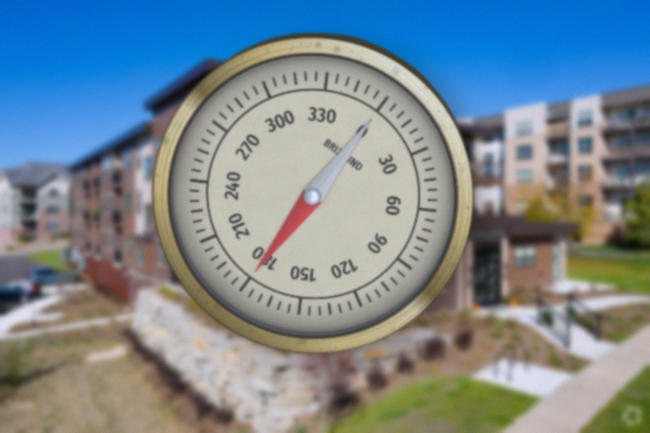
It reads 180 °
